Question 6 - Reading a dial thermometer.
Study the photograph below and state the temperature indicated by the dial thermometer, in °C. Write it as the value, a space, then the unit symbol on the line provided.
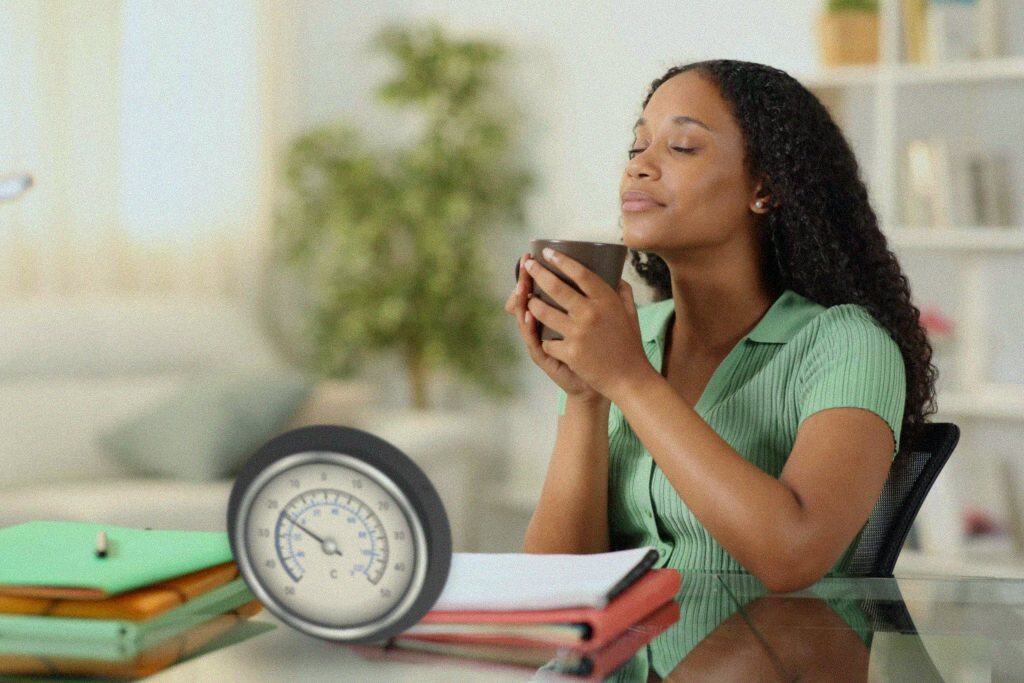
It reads -20 °C
